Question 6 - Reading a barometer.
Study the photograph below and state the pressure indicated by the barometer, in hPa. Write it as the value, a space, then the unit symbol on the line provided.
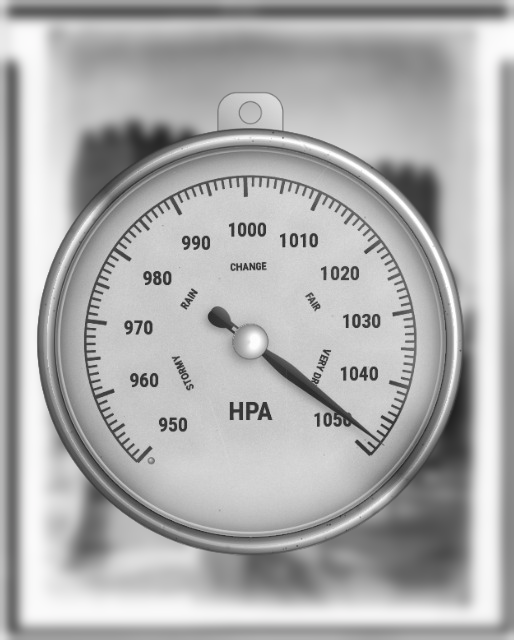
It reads 1048 hPa
